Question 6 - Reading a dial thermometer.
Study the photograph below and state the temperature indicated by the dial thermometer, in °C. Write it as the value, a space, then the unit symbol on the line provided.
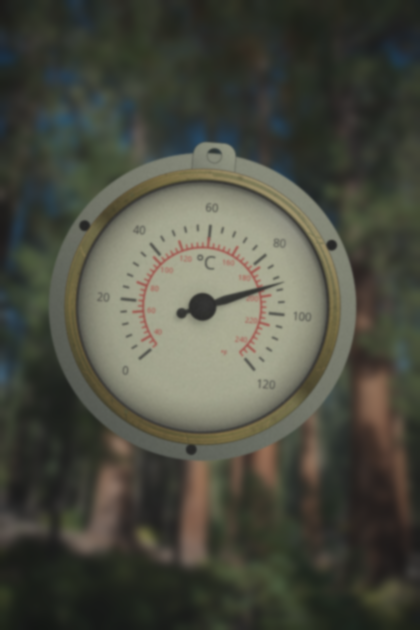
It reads 90 °C
